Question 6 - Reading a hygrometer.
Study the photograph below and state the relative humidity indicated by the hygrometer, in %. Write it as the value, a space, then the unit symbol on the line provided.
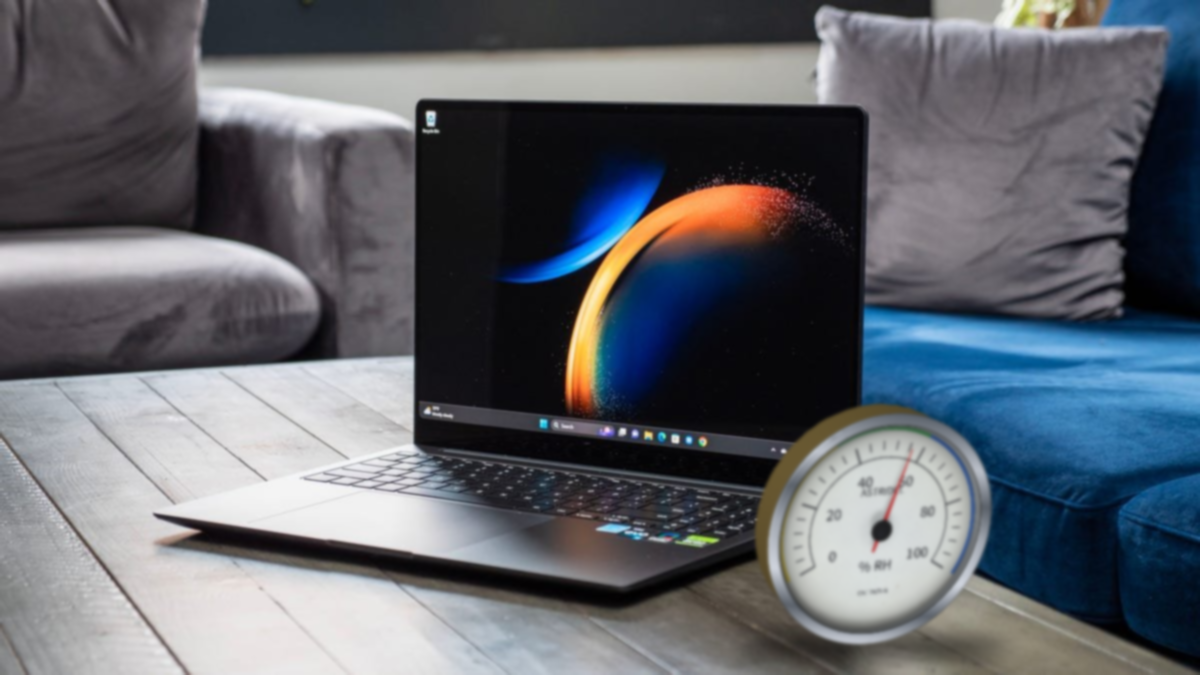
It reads 56 %
